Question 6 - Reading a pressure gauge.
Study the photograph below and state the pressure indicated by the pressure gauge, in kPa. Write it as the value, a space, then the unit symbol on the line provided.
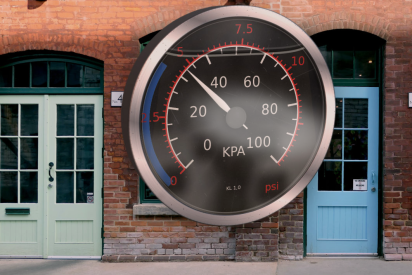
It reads 32.5 kPa
